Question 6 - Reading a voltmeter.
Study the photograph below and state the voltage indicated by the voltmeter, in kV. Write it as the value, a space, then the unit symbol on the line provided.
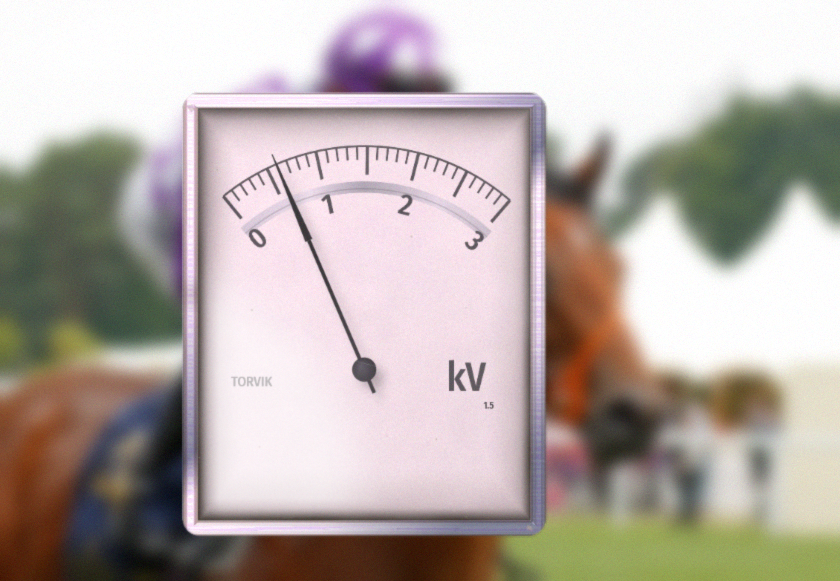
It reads 0.6 kV
